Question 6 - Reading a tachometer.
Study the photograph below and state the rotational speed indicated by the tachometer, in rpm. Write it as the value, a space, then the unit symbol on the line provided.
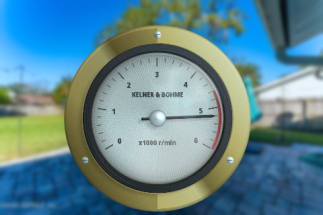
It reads 5200 rpm
